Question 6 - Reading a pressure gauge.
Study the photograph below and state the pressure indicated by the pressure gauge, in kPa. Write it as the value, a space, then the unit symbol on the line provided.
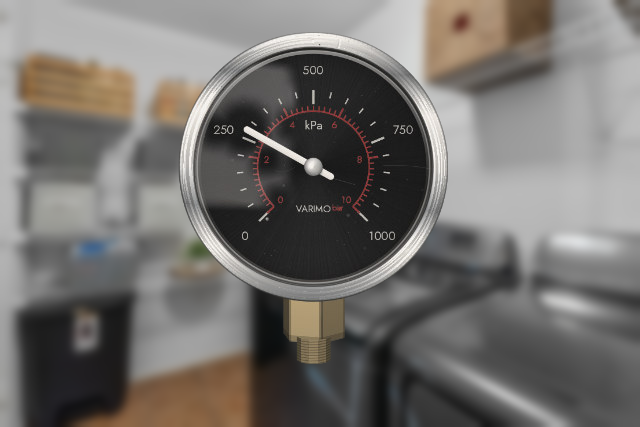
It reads 275 kPa
